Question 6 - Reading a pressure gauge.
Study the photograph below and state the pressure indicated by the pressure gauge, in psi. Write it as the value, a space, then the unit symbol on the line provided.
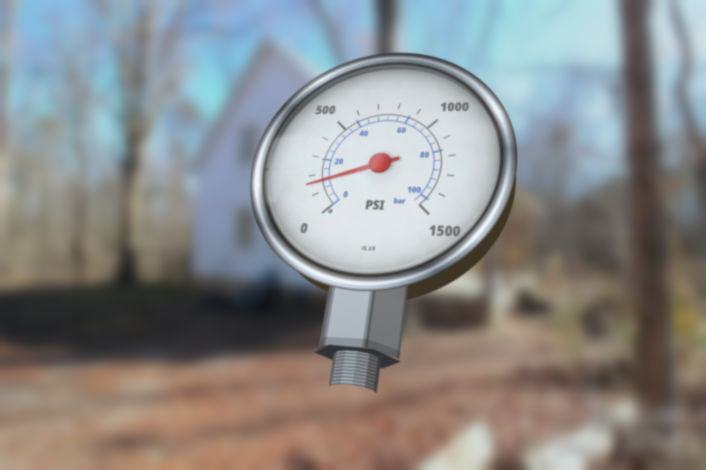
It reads 150 psi
